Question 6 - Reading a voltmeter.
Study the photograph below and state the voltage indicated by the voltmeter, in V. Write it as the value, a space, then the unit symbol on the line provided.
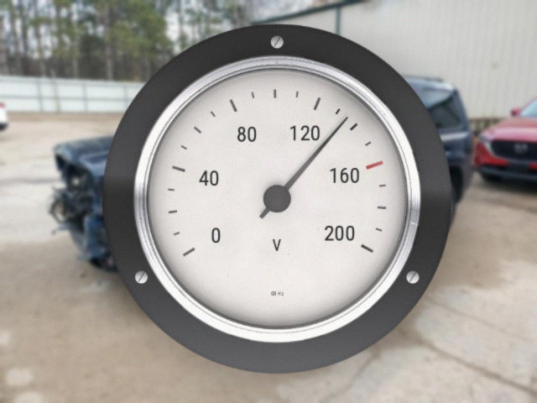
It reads 135 V
